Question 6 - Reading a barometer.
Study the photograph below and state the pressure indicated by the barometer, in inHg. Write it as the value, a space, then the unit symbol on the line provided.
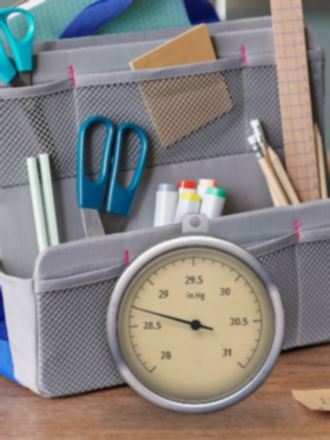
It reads 28.7 inHg
